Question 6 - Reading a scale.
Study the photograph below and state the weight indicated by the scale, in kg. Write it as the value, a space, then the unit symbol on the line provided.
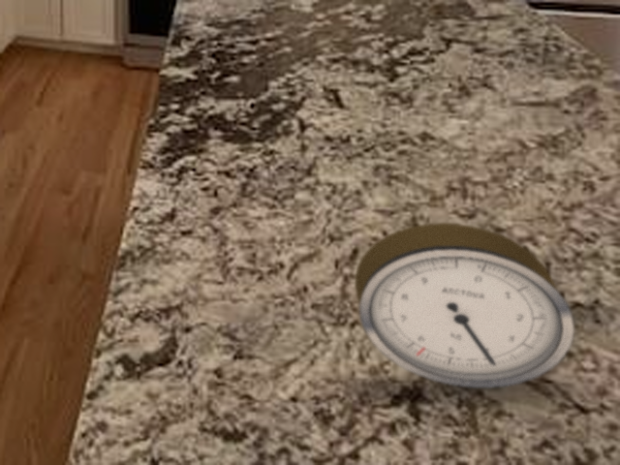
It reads 4 kg
